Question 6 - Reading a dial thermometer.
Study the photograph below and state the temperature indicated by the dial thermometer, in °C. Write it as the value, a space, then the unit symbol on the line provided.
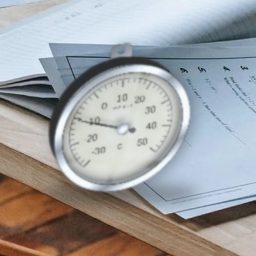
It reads -10 °C
